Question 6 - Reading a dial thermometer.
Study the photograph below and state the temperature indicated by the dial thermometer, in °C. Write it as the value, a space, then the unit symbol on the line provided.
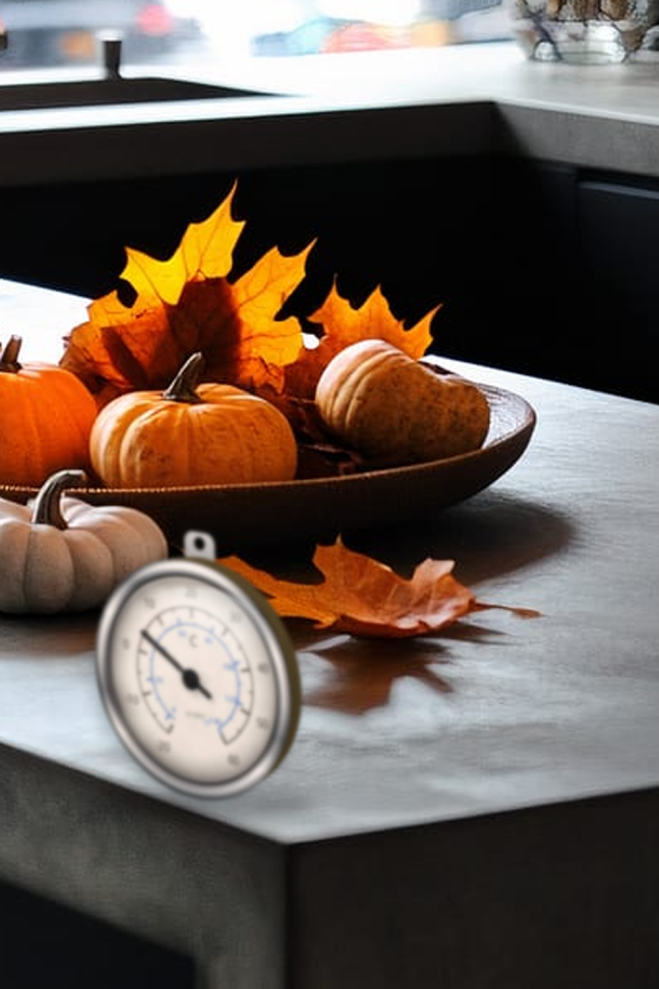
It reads 5 °C
